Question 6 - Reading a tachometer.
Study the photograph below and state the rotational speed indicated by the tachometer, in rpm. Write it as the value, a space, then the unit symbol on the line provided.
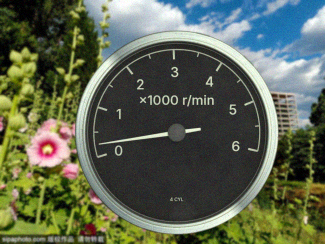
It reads 250 rpm
